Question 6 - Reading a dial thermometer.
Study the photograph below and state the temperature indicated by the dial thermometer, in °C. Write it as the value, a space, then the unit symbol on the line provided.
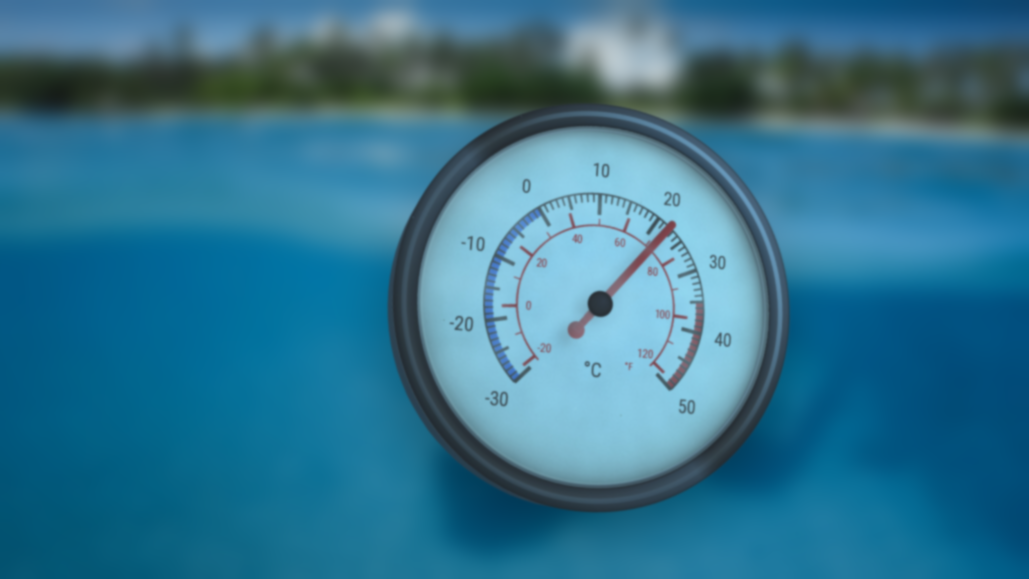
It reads 22 °C
